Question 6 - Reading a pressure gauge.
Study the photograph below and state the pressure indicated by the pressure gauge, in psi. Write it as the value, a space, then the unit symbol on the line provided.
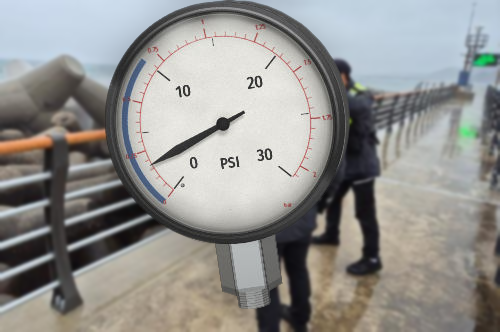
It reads 2.5 psi
